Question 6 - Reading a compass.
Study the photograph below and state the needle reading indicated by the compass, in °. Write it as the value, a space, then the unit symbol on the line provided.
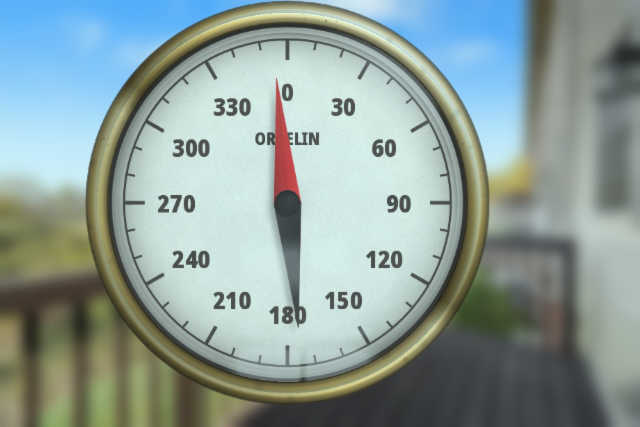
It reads 355 °
